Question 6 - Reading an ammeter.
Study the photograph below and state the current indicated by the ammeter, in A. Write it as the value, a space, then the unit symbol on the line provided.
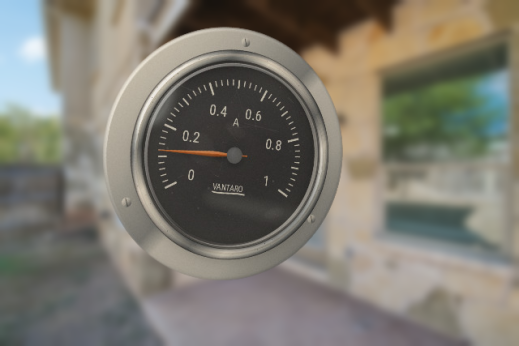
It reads 0.12 A
